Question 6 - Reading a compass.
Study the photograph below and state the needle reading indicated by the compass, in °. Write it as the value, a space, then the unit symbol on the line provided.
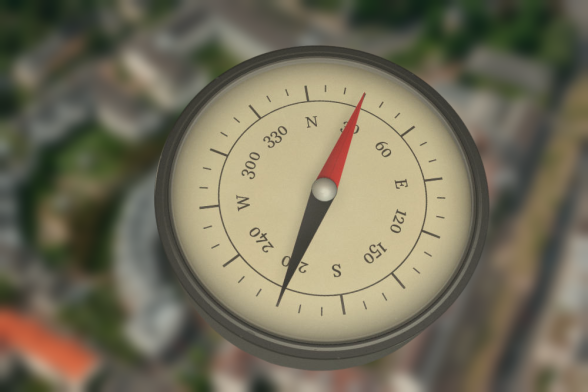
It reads 30 °
